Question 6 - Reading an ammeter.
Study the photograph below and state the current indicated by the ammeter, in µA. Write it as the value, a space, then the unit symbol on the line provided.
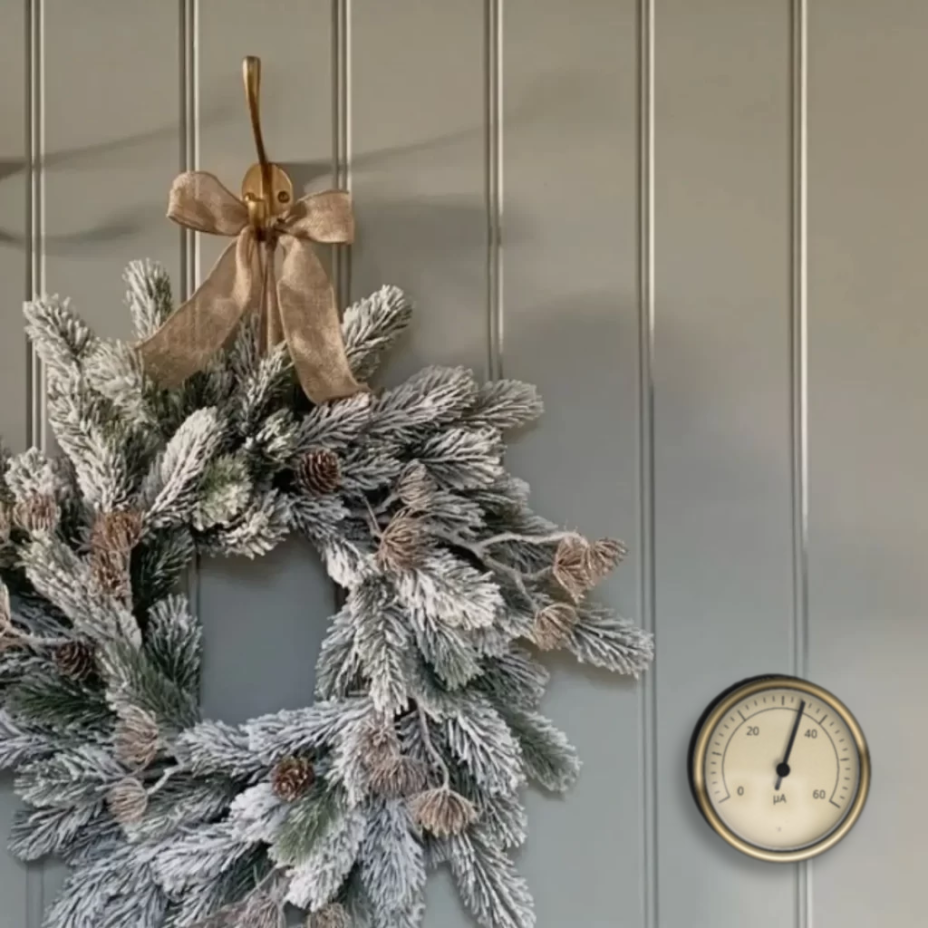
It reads 34 µA
